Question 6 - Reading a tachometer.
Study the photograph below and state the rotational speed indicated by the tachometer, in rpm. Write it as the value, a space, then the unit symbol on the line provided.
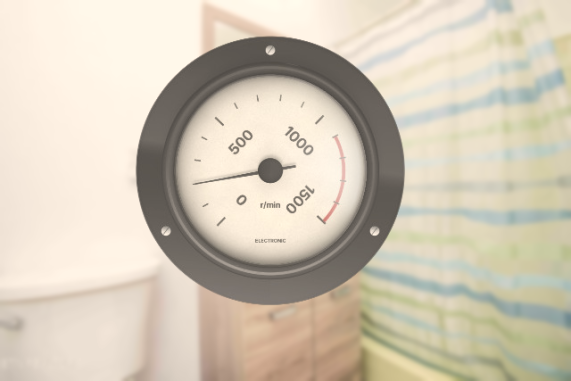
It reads 200 rpm
